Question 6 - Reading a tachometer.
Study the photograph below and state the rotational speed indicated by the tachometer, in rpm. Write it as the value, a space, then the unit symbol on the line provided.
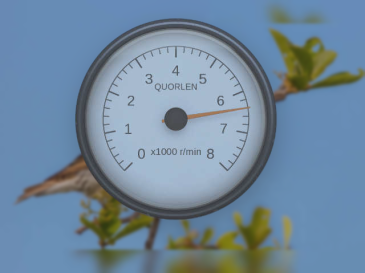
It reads 6400 rpm
